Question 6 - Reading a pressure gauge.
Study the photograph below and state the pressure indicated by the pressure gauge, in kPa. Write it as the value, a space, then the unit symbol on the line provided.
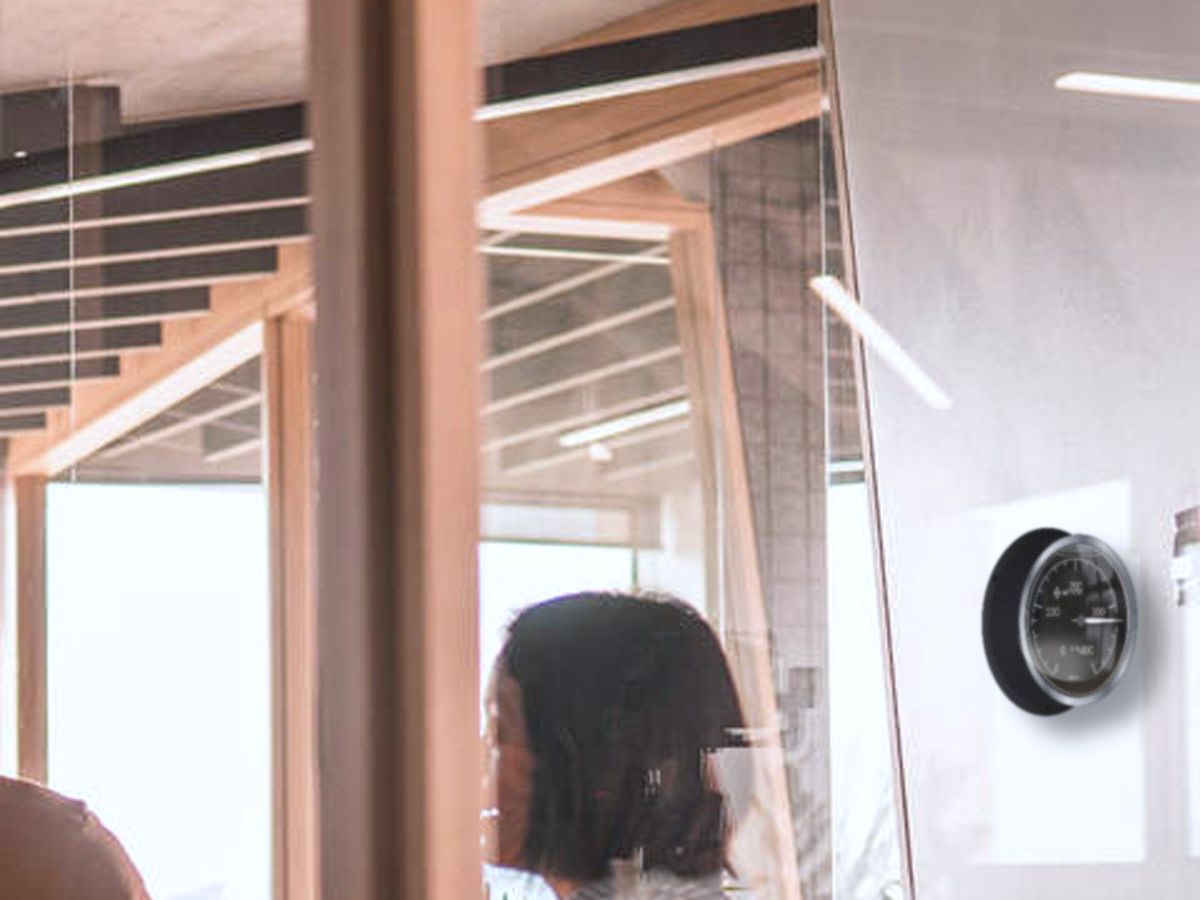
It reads 320 kPa
